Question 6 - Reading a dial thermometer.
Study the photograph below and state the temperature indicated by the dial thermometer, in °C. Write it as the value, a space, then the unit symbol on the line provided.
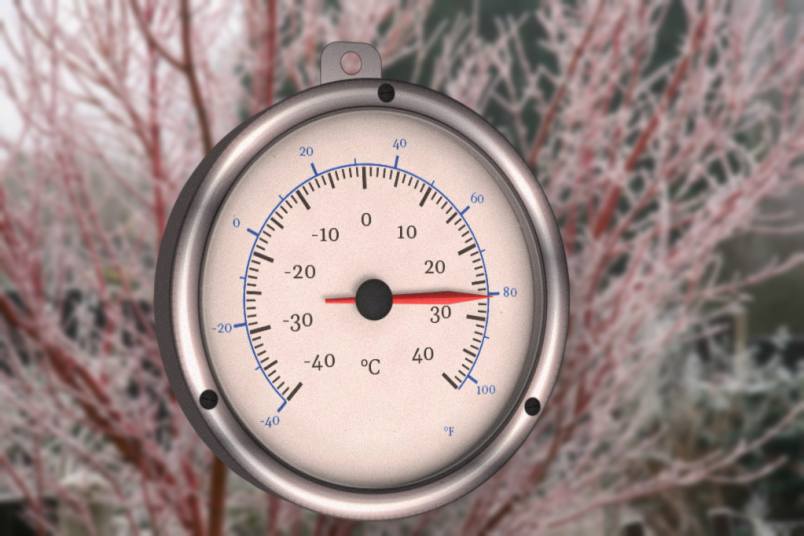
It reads 27 °C
